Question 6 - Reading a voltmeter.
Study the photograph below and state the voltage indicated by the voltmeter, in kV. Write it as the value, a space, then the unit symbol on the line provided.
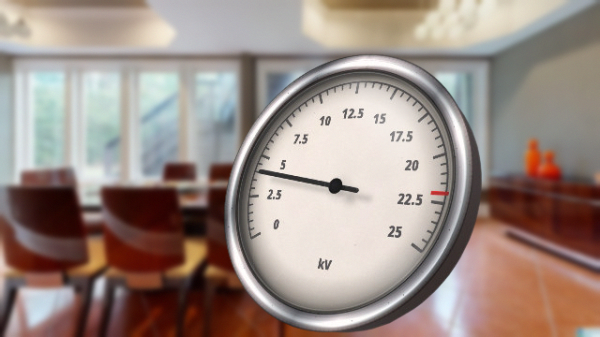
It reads 4 kV
